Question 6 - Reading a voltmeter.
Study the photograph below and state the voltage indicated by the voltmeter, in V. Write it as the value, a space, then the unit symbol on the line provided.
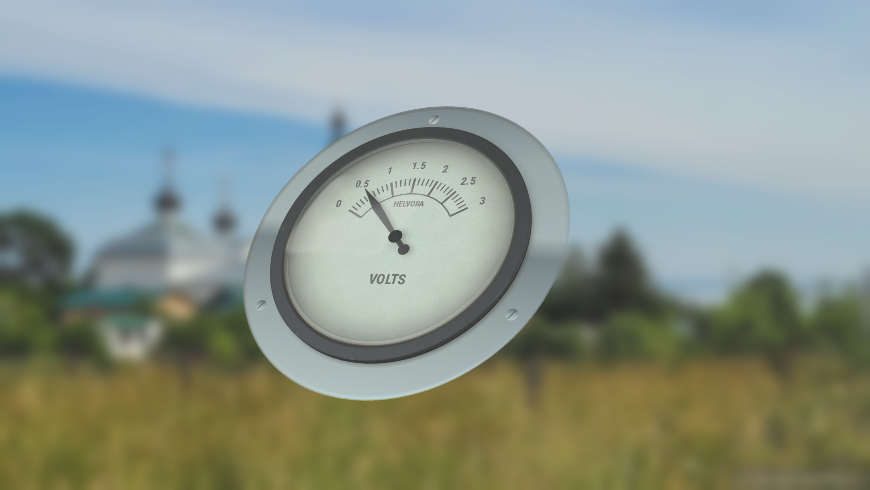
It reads 0.5 V
